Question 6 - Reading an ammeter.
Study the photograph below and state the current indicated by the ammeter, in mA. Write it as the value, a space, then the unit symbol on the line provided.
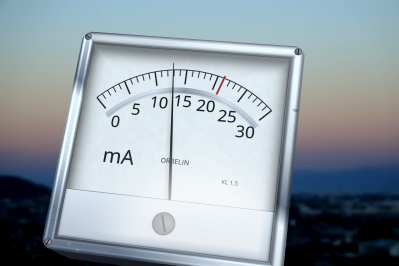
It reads 13 mA
